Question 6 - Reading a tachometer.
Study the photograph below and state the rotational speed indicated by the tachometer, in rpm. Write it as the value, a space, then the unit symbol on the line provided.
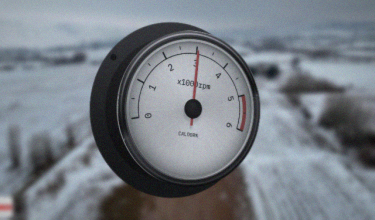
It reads 3000 rpm
